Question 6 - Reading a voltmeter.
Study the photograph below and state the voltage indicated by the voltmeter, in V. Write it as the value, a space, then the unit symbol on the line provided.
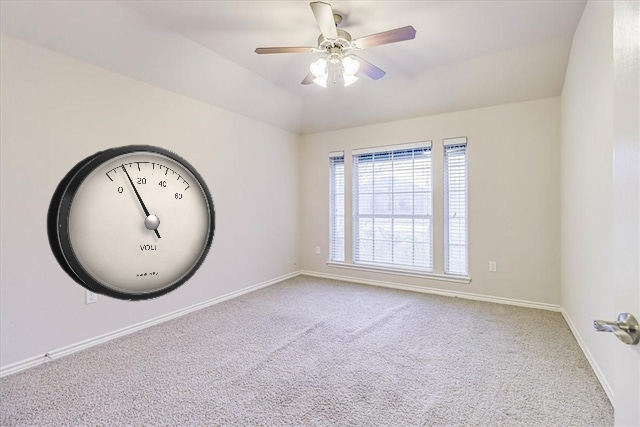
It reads 10 V
